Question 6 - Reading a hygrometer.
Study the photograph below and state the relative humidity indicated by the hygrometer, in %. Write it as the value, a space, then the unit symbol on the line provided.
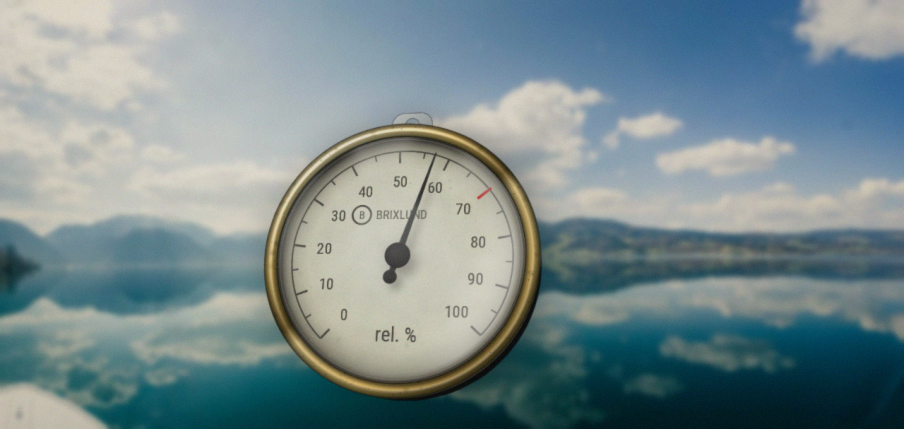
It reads 57.5 %
